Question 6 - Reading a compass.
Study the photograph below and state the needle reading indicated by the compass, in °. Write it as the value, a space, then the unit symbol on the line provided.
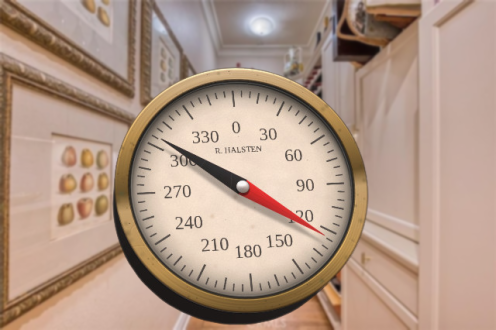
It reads 125 °
